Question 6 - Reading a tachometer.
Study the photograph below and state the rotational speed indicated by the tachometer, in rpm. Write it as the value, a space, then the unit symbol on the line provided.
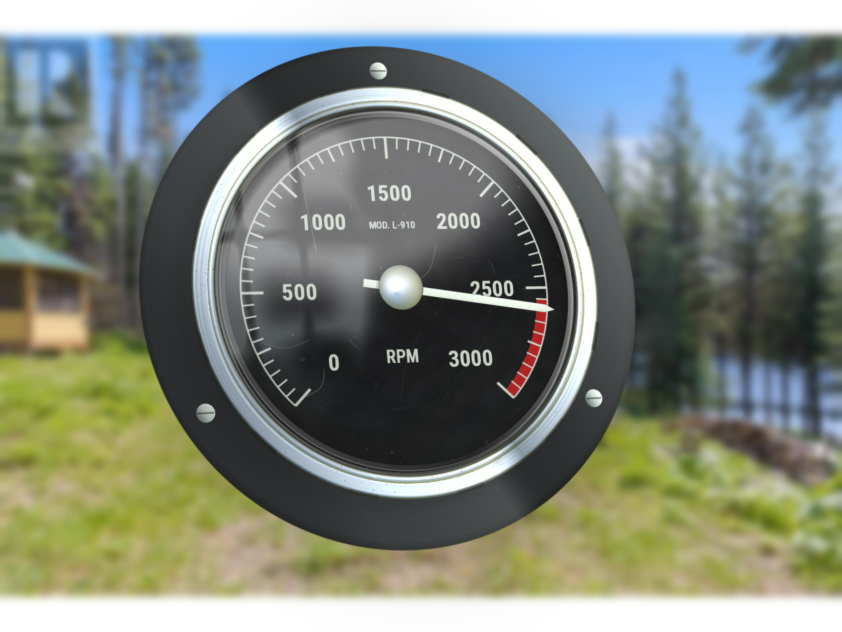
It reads 2600 rpm
